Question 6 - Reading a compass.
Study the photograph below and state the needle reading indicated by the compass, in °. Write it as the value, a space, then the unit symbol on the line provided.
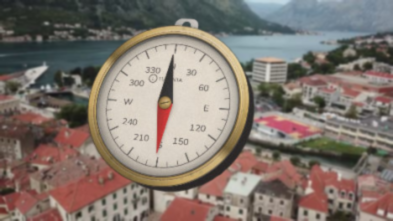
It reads 180 °
